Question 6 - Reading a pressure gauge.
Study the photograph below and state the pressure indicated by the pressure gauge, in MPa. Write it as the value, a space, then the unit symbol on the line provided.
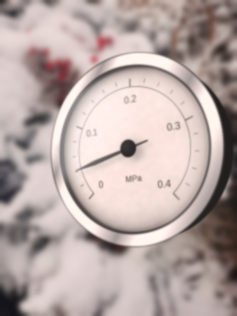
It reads 0.04 MPa
